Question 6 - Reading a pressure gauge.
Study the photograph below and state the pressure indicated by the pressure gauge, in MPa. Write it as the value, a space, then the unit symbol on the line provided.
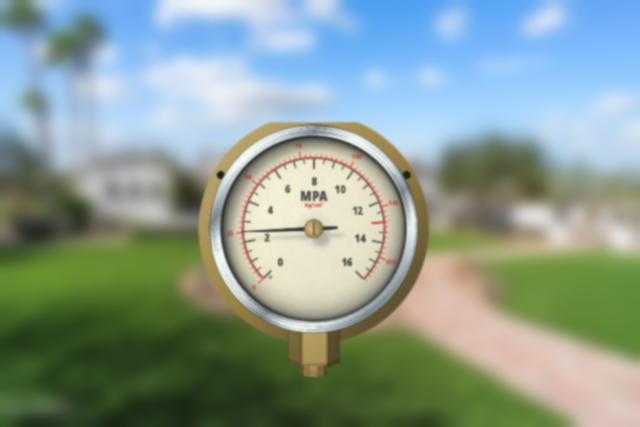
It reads 2.5 MPa
